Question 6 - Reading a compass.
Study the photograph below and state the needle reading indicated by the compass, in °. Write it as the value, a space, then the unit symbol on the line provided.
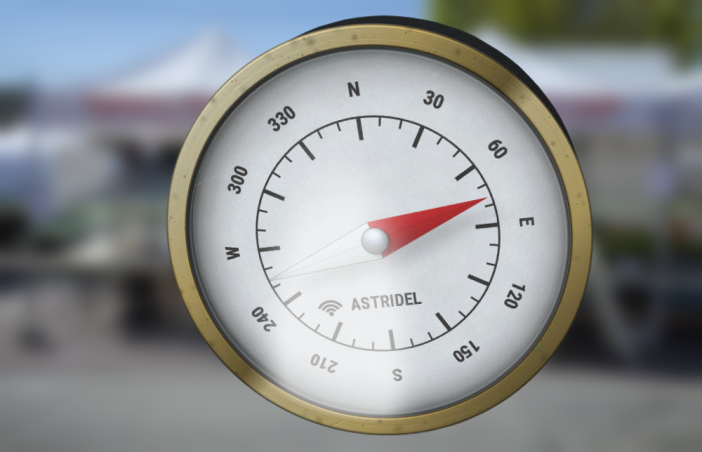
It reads 75 °
